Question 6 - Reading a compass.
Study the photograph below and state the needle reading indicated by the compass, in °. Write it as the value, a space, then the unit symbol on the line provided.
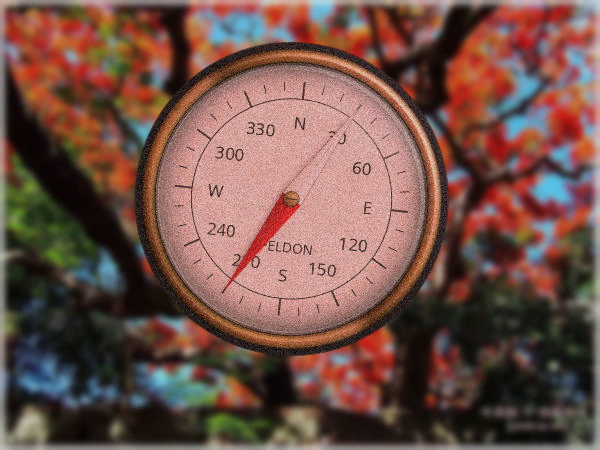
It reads 210 °
